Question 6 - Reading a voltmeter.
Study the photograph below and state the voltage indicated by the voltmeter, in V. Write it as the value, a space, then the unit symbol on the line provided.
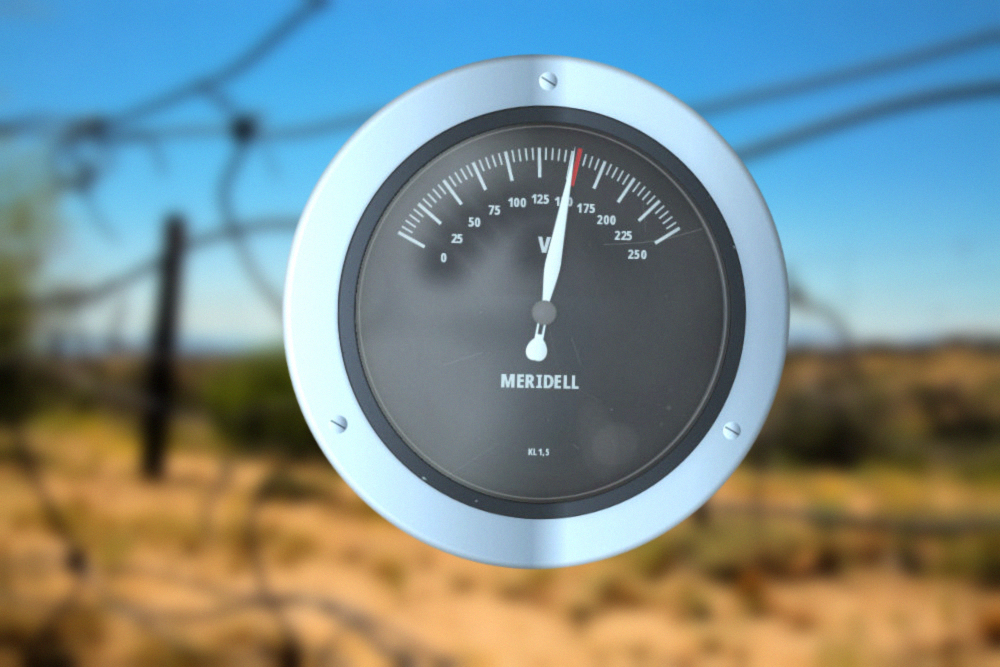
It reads 150 V
